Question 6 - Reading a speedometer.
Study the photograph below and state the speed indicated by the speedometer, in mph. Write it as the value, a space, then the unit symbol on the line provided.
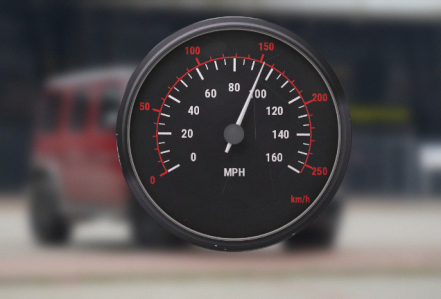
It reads 95 mph
